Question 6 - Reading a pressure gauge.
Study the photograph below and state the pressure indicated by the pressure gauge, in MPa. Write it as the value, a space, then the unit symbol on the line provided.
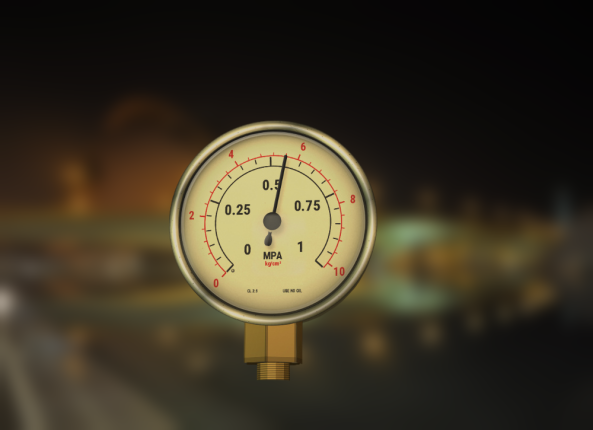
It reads 0.55 MPa
